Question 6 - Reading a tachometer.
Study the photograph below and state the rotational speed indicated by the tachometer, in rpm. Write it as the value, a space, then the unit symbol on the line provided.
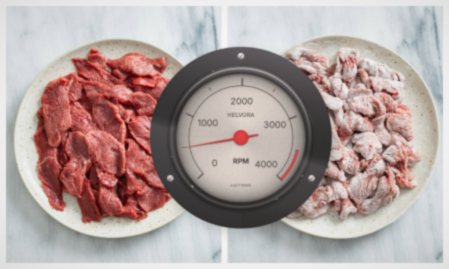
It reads 500 rpm
